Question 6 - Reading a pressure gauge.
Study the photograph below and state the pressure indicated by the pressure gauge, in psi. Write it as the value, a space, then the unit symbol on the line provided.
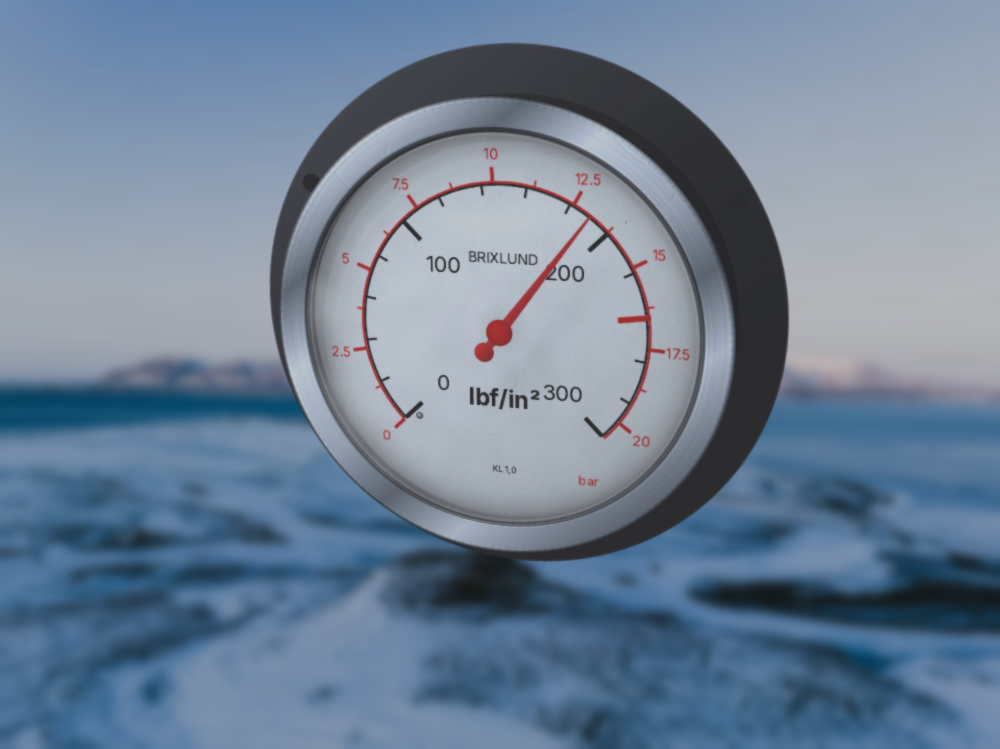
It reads 190 psi
